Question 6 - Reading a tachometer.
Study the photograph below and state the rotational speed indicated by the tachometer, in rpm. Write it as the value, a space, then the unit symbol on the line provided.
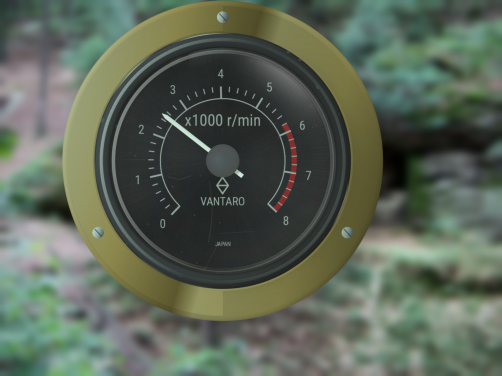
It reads 2500 rpm
